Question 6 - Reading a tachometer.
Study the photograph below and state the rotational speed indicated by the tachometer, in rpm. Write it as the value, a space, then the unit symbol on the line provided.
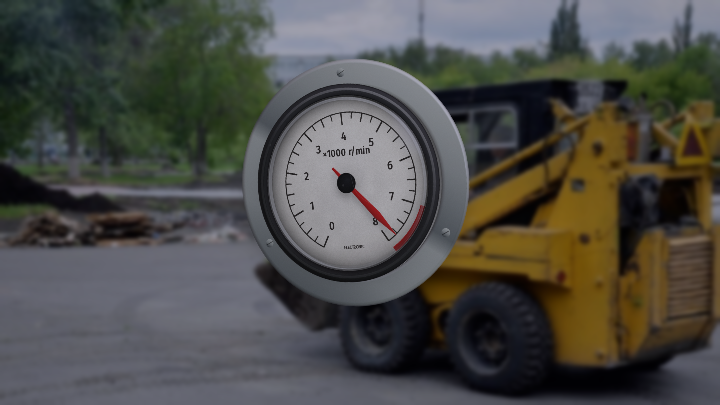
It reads 7750 rpm
